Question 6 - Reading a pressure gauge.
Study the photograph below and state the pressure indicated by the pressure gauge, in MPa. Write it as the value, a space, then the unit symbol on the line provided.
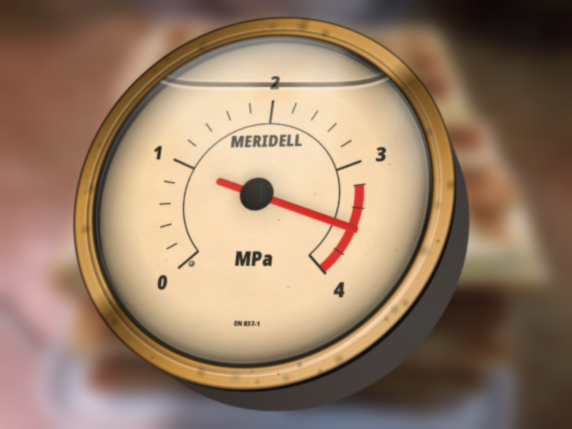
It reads 3.6 MPa
